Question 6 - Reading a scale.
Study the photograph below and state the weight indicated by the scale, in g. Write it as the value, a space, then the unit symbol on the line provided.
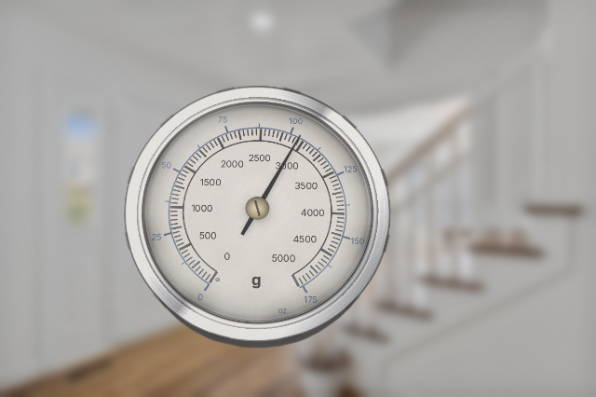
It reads 2950 g
